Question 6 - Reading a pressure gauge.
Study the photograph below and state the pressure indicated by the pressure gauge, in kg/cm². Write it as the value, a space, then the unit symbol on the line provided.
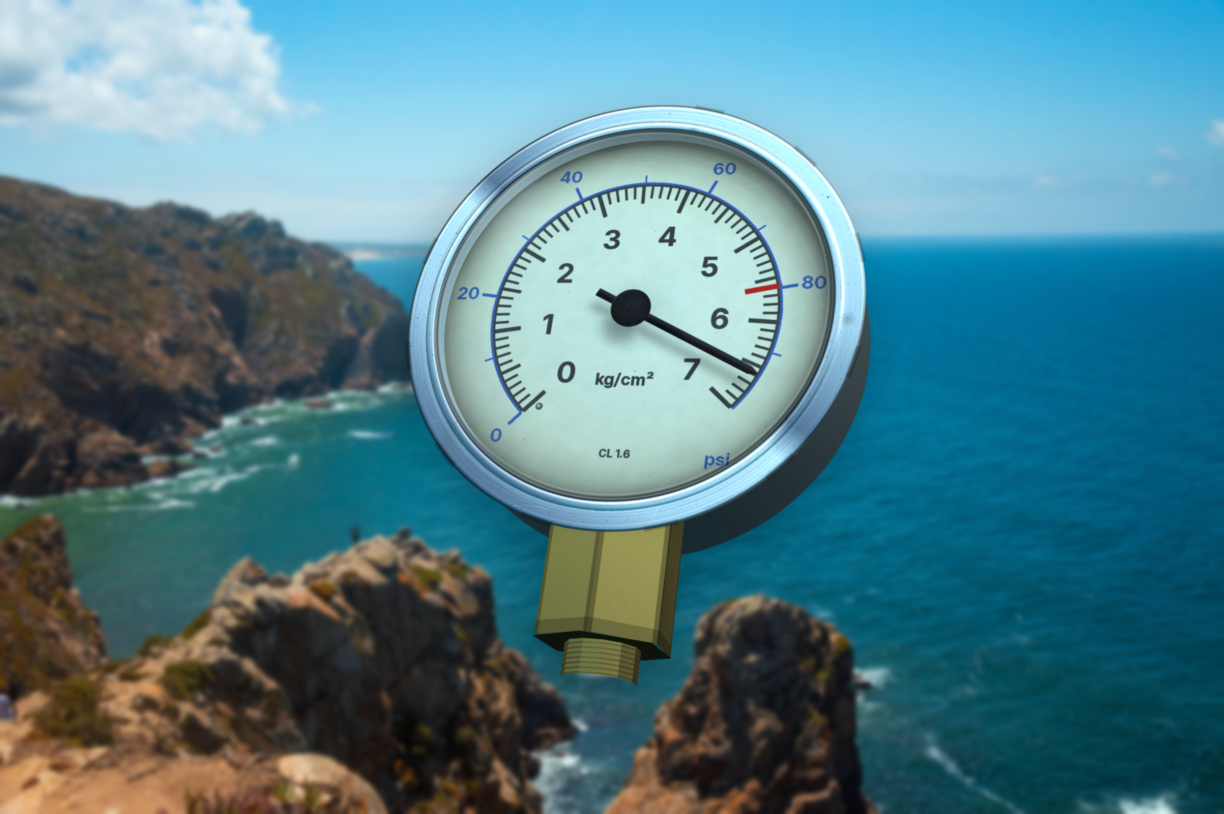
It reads 6.6 kg/cm²
